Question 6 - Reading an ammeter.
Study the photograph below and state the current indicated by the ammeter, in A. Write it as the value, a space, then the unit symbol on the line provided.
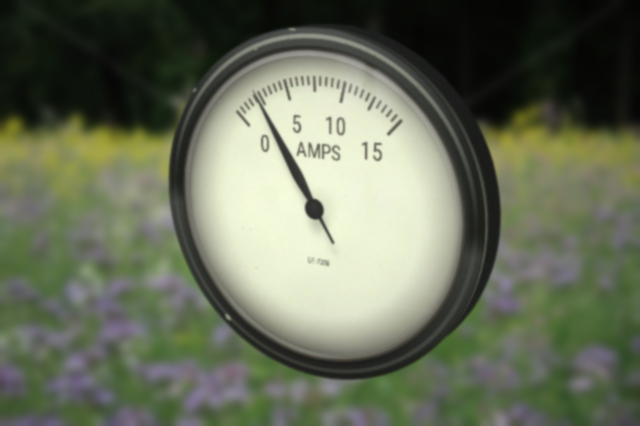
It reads 2.5 A
